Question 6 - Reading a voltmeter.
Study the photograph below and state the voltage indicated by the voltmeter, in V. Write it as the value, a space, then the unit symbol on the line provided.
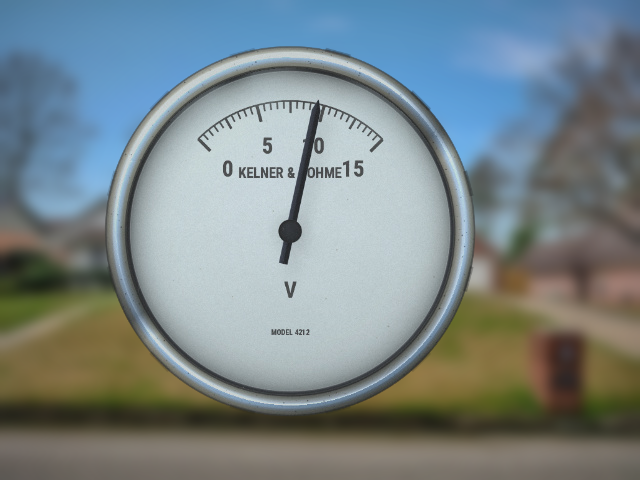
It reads 9.5 V
